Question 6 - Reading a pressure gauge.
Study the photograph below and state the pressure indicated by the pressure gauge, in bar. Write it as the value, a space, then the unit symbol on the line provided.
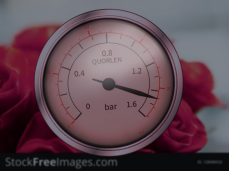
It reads 1.45 bar
